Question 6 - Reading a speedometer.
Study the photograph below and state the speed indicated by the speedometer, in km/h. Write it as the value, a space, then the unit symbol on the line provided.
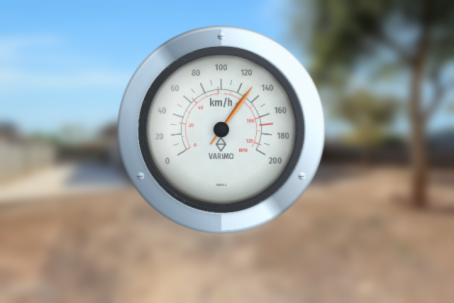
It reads 130 km/h
